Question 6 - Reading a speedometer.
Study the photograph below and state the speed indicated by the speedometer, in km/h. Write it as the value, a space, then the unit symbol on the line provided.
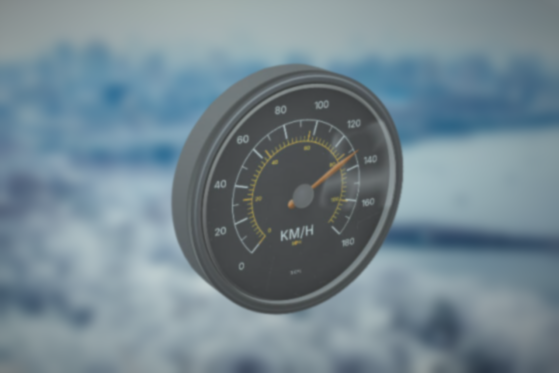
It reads 130 km/h
